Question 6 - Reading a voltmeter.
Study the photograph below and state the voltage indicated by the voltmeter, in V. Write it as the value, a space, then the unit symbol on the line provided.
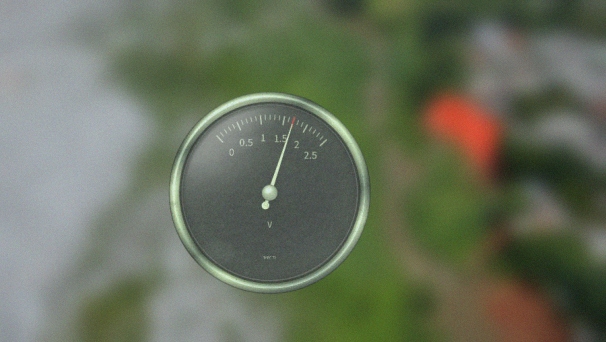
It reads 1.7 V
